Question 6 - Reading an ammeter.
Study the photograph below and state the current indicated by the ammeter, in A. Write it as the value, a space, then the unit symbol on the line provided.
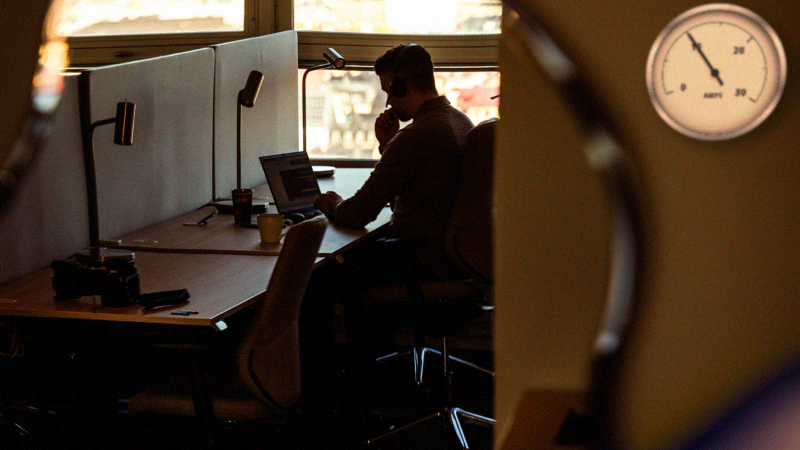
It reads 10 A
